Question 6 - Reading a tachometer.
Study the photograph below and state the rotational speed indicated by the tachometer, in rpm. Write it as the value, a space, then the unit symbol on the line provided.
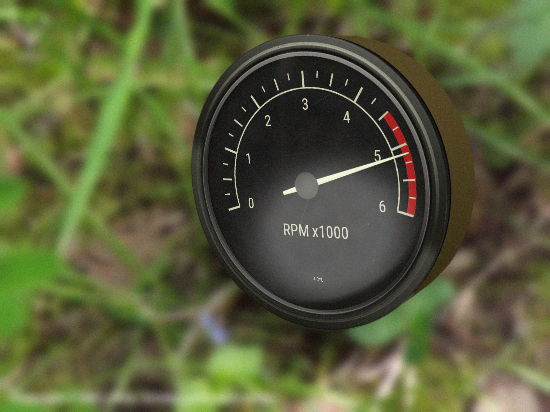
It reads 5125 rpm
